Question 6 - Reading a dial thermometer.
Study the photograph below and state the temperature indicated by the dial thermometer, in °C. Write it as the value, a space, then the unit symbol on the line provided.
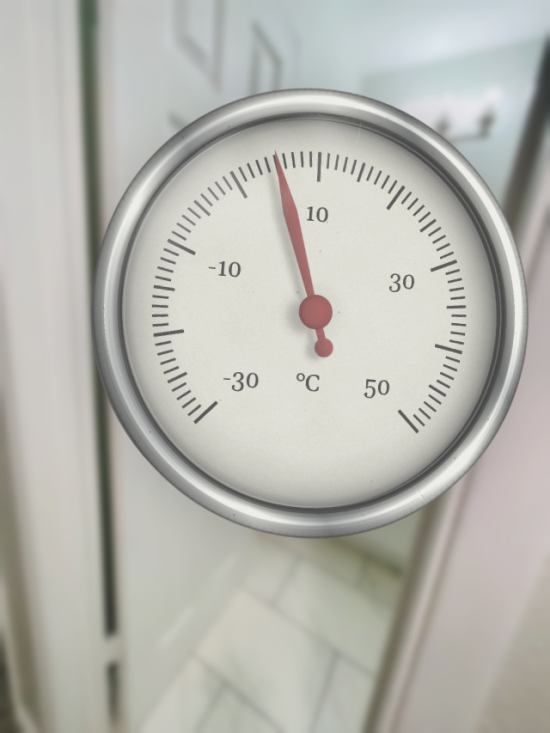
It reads 5 °C
